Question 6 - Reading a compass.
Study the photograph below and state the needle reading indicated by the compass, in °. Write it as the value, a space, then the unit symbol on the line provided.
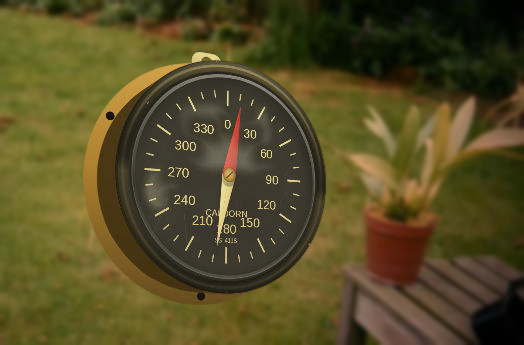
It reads 10 °
